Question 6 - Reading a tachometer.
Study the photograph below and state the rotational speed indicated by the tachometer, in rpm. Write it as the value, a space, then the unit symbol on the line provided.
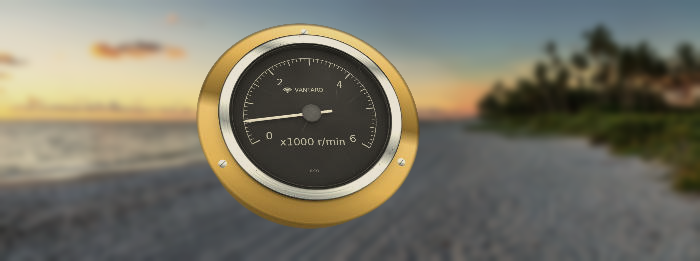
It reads 500 rpm
